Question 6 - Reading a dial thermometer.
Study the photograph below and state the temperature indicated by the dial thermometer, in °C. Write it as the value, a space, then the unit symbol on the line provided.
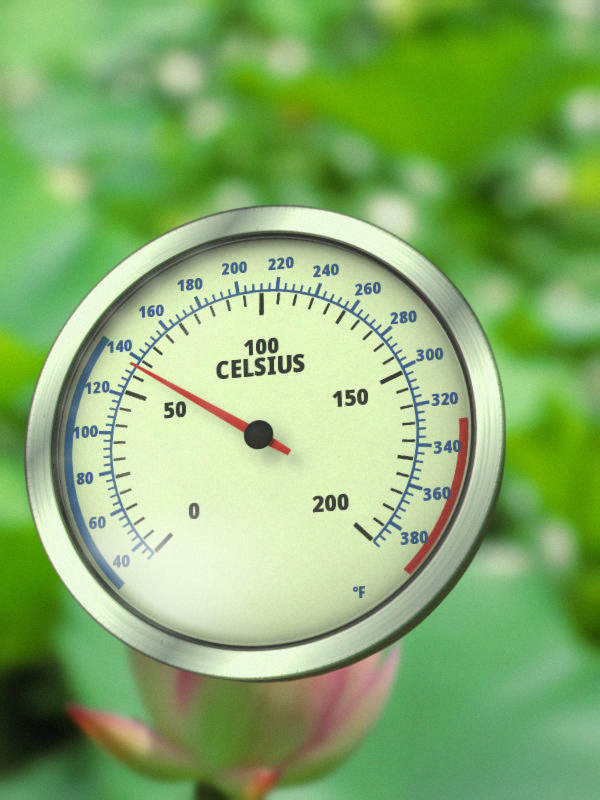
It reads 57.5 °C
